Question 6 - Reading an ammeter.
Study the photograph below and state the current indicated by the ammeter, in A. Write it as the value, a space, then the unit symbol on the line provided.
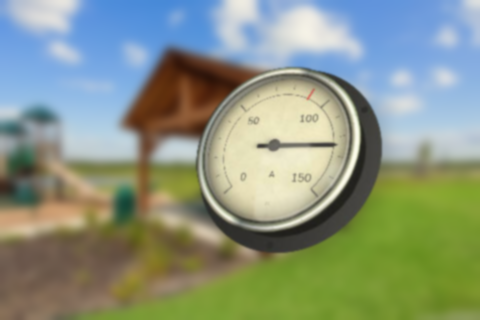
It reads 125 A
